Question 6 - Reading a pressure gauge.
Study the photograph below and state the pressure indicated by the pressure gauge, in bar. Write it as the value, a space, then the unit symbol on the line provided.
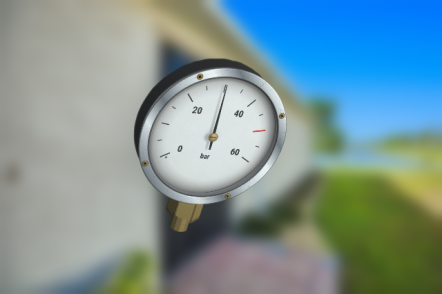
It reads 30 bar
